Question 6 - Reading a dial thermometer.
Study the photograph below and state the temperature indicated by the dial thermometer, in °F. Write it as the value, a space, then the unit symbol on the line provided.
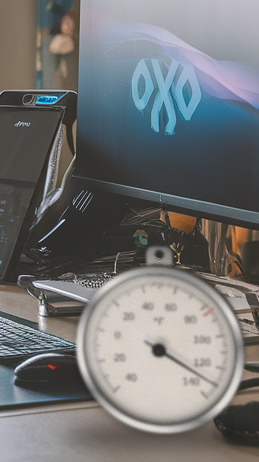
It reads 130 °F
